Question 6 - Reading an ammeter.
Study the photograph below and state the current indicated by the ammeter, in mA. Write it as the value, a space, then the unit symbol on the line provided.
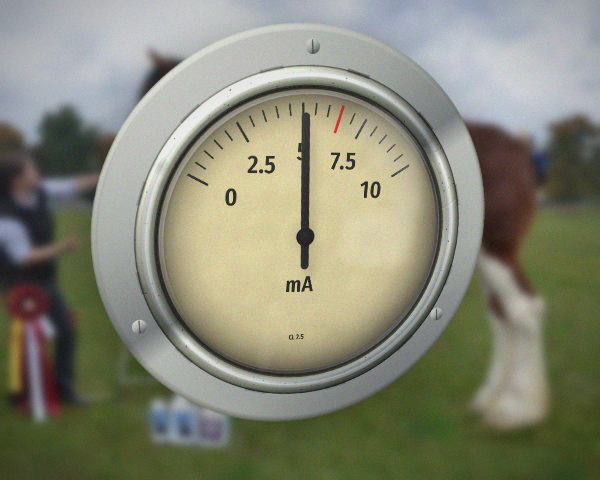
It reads 5 mA
